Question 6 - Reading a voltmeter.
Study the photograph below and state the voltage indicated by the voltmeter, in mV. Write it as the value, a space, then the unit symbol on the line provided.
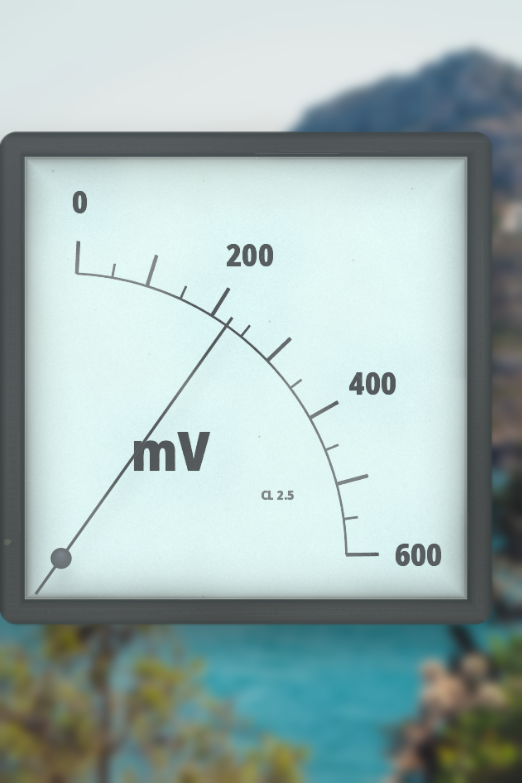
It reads 225 mV
